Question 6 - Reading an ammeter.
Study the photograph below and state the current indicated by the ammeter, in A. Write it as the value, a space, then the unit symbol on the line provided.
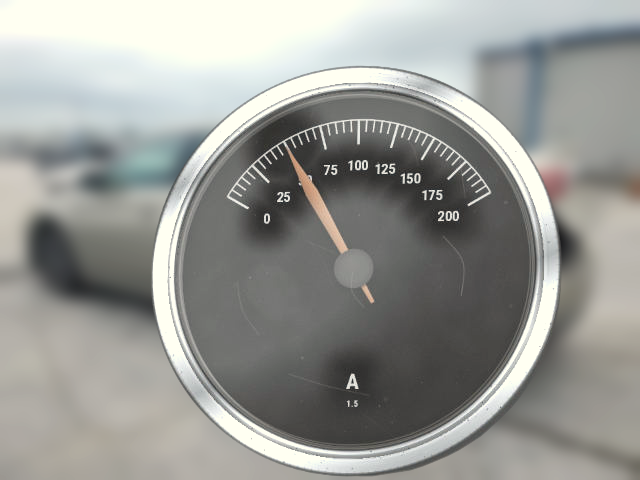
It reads 50 A
